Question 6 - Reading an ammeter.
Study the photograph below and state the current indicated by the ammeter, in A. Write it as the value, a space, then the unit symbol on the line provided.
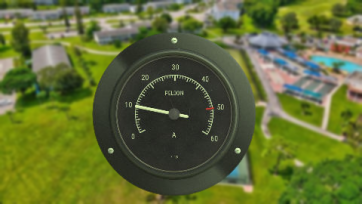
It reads 10 A
